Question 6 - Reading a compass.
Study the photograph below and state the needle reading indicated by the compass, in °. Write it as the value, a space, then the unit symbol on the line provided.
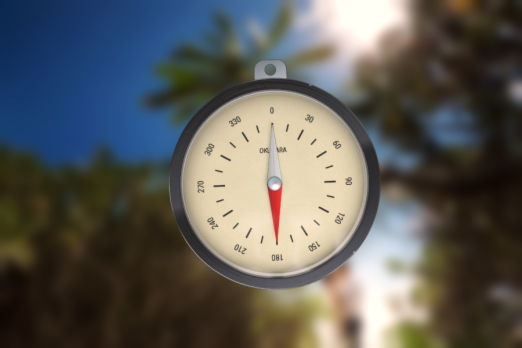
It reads 180 °
